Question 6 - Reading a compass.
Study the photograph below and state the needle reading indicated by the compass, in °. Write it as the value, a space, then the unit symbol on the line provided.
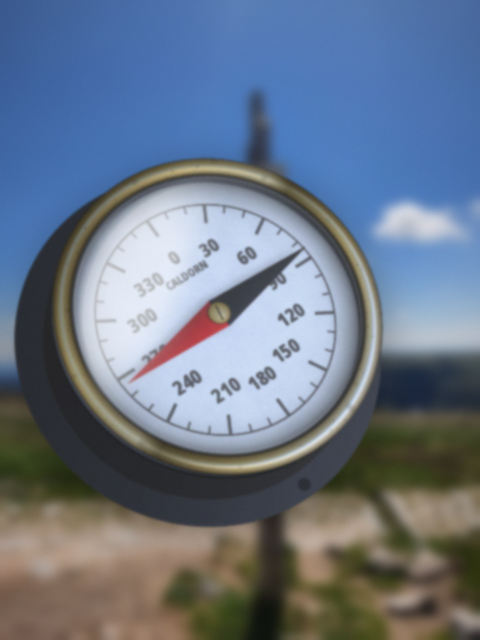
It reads 265 °
